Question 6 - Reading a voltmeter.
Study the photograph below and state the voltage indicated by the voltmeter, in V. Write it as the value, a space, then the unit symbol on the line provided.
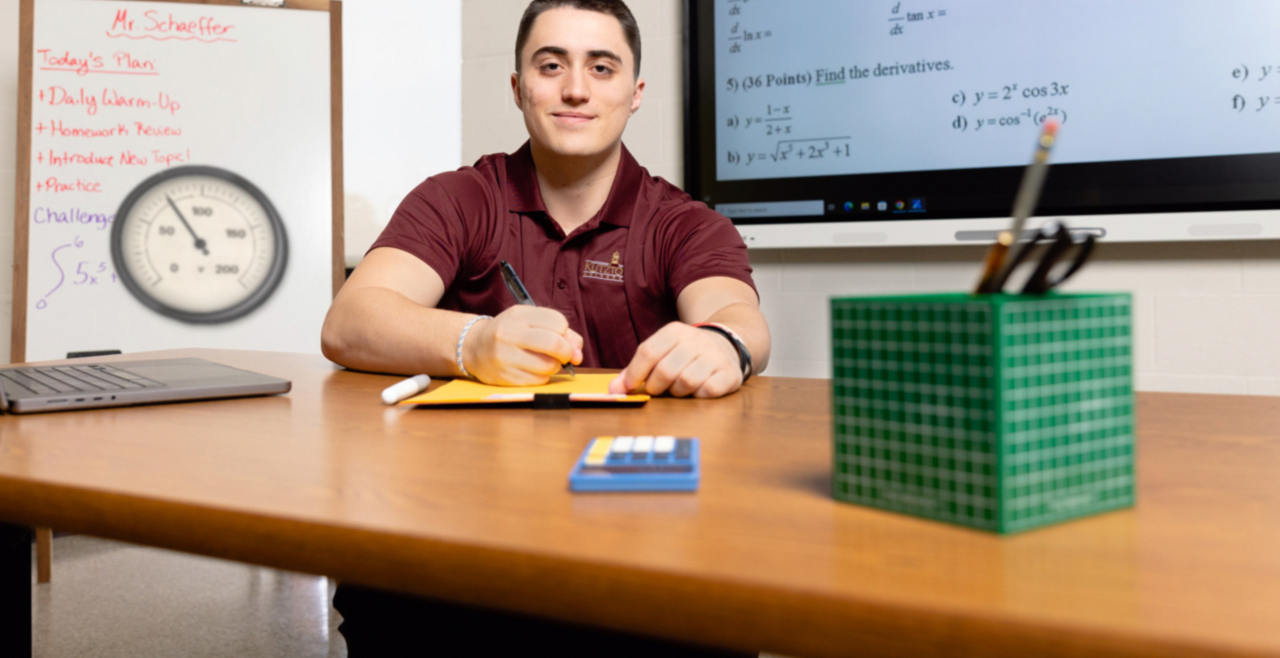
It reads 75 V
